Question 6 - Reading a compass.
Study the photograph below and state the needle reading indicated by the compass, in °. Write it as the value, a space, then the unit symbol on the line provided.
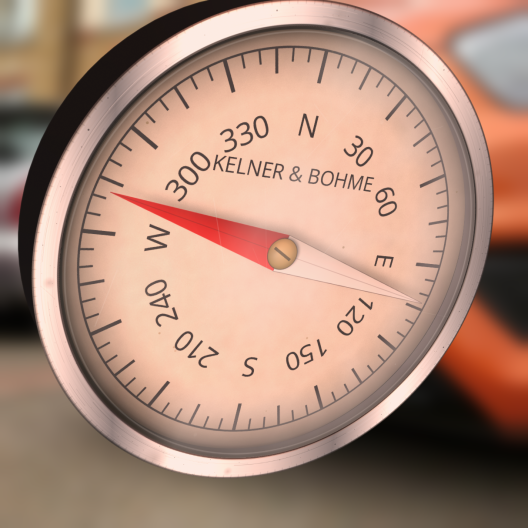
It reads 282.5 °
